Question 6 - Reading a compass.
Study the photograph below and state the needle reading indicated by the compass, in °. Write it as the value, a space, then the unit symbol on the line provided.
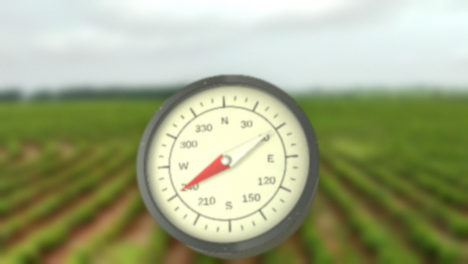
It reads 240 °
